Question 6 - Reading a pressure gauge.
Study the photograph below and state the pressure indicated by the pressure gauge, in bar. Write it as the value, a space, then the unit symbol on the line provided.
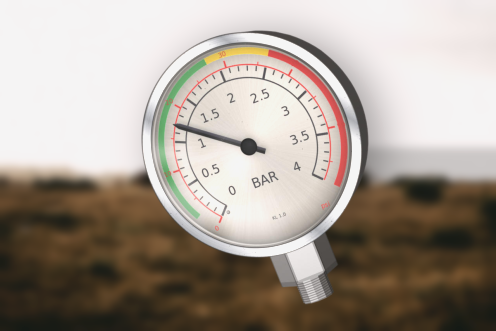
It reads 1.2 bar
